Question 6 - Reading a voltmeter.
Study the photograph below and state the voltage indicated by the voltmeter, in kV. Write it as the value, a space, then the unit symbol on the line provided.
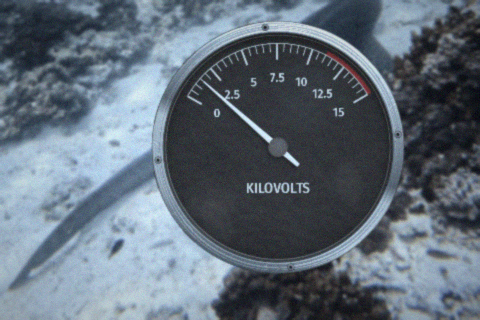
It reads 1.5 kV
